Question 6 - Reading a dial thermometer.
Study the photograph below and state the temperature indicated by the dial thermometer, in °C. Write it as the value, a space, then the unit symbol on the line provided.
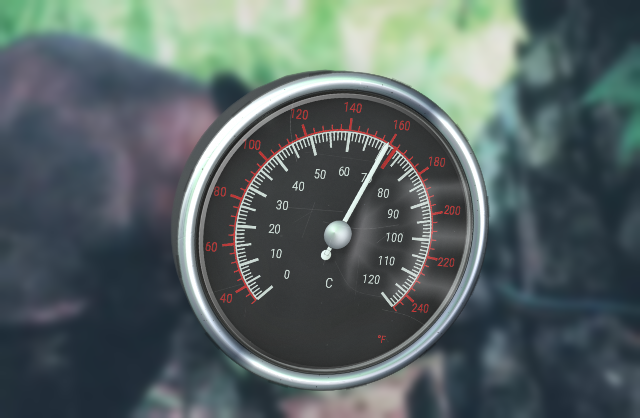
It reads 70 °C
